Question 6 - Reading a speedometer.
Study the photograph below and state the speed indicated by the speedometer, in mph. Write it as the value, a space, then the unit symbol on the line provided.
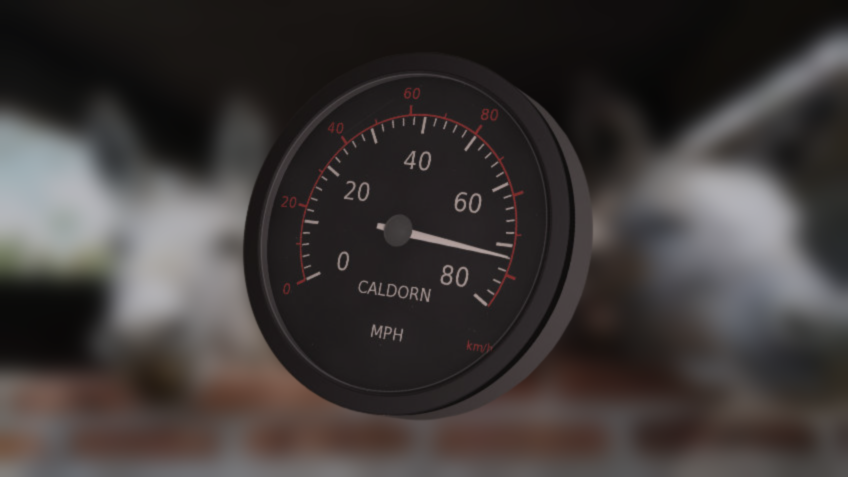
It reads 72 mph
